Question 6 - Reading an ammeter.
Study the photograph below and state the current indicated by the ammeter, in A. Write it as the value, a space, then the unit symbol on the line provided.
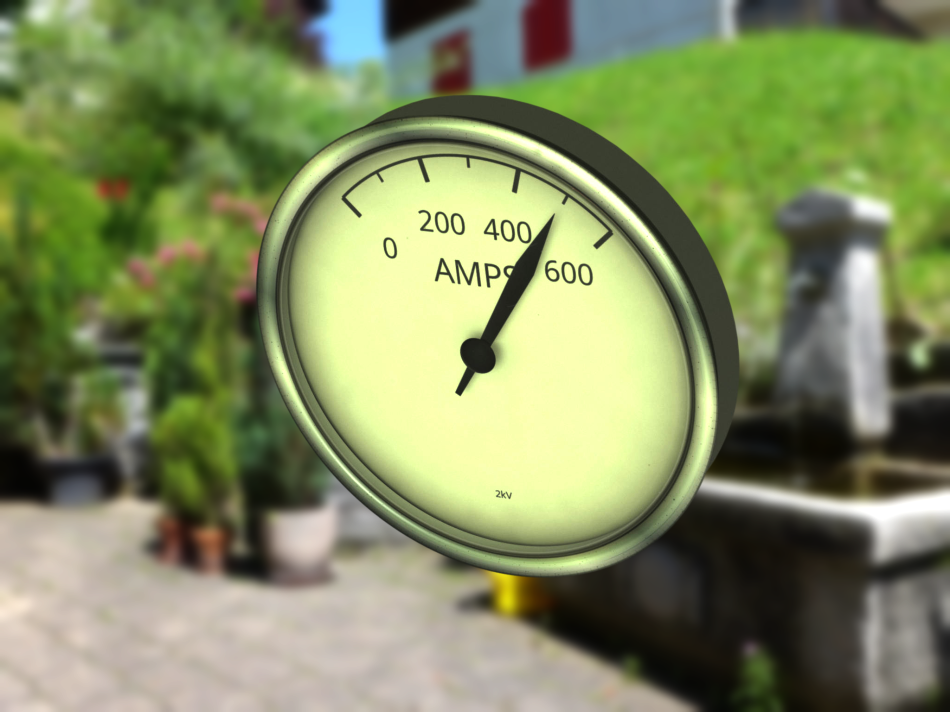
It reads 500 A
